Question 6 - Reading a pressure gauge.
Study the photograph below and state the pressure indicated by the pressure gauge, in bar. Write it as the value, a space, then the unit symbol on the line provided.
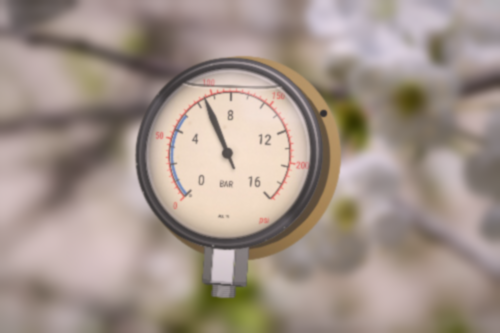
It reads 6.5 bar
